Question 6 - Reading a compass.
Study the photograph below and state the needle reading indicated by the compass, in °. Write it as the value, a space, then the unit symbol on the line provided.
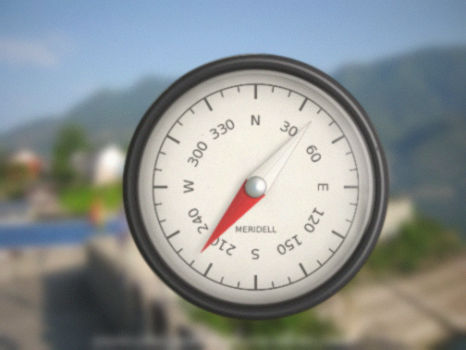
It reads 220 °
